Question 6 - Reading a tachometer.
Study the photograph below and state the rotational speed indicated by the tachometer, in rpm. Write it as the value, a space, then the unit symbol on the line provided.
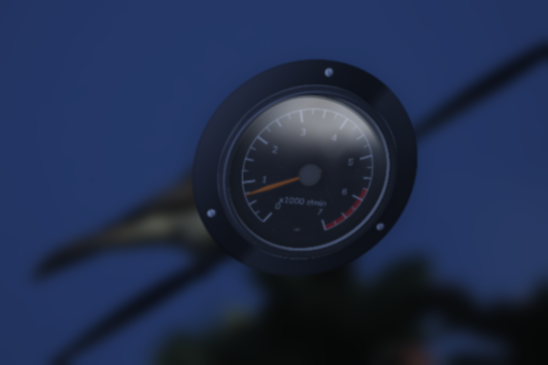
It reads 750 rpm
